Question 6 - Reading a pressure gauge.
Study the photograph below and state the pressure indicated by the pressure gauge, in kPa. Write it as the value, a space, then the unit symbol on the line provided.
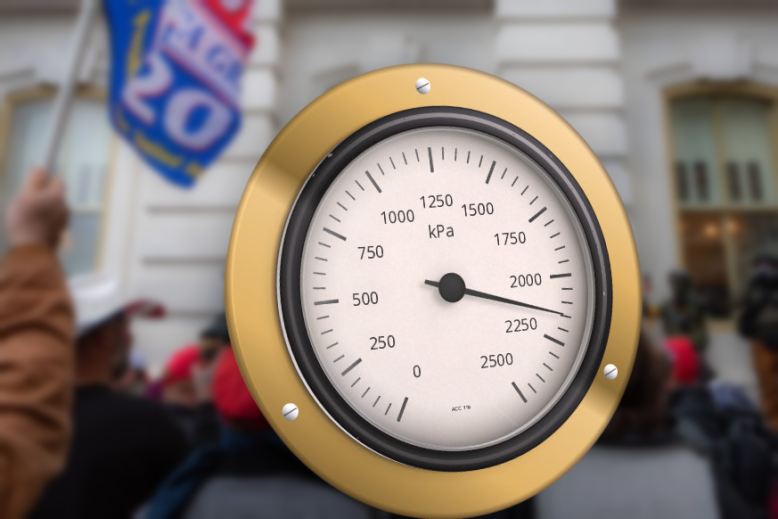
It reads 2150 kPa
